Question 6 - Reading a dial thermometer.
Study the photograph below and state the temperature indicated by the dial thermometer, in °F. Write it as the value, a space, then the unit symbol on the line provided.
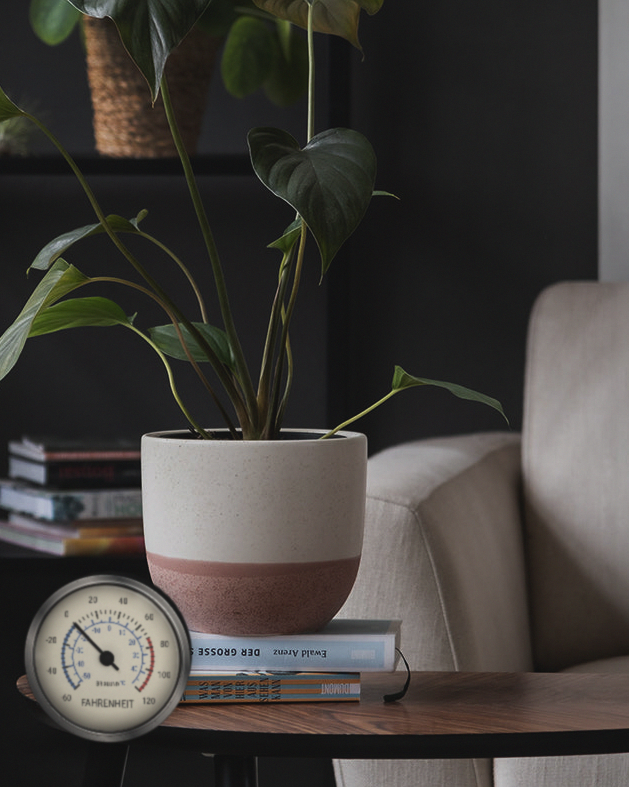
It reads 0 °F
